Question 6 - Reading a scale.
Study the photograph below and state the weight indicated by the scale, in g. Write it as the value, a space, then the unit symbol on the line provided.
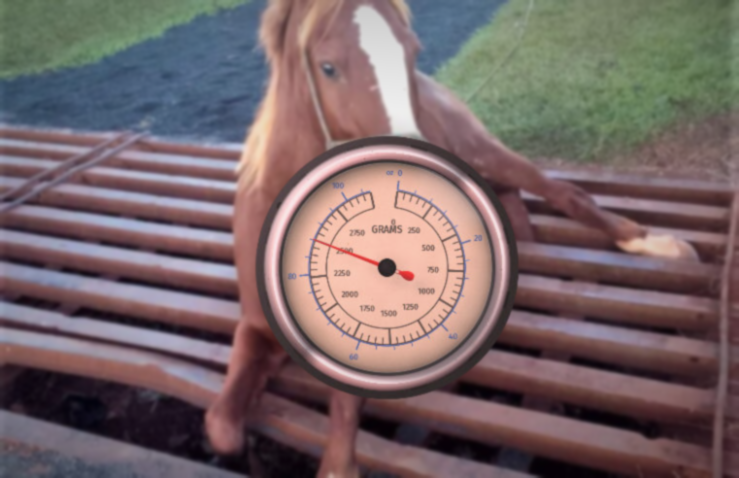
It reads 2500 g
